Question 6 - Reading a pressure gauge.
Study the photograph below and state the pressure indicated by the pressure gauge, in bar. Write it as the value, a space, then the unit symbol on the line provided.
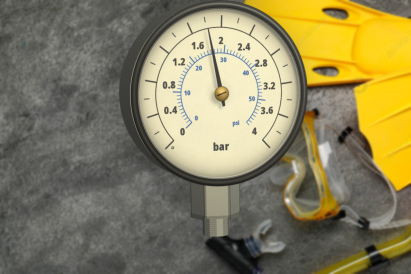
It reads 1.8 bar
